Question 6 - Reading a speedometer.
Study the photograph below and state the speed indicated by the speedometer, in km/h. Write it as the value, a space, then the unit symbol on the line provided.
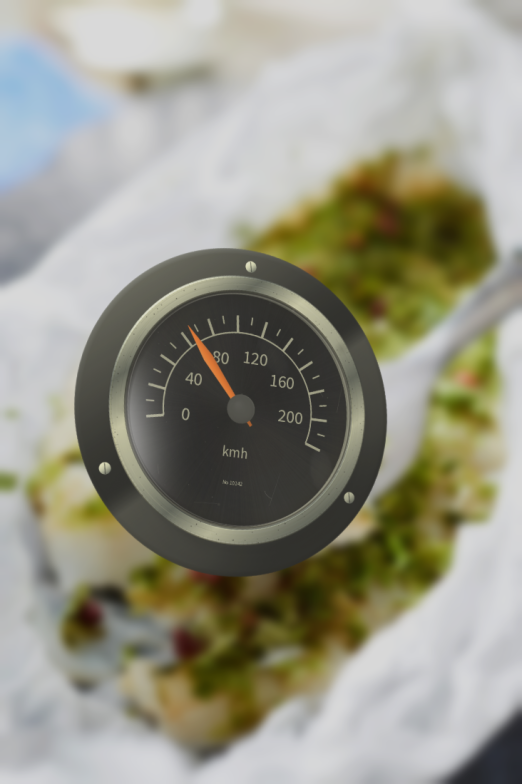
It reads 65 km/h
